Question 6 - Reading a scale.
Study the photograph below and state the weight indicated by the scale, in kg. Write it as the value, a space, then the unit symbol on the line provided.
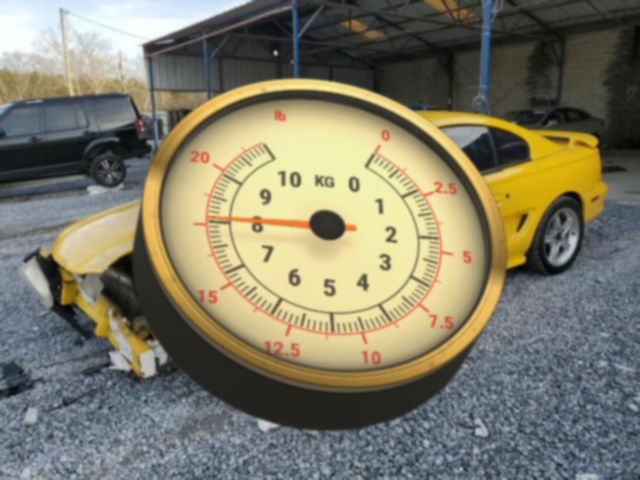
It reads 8 kg
